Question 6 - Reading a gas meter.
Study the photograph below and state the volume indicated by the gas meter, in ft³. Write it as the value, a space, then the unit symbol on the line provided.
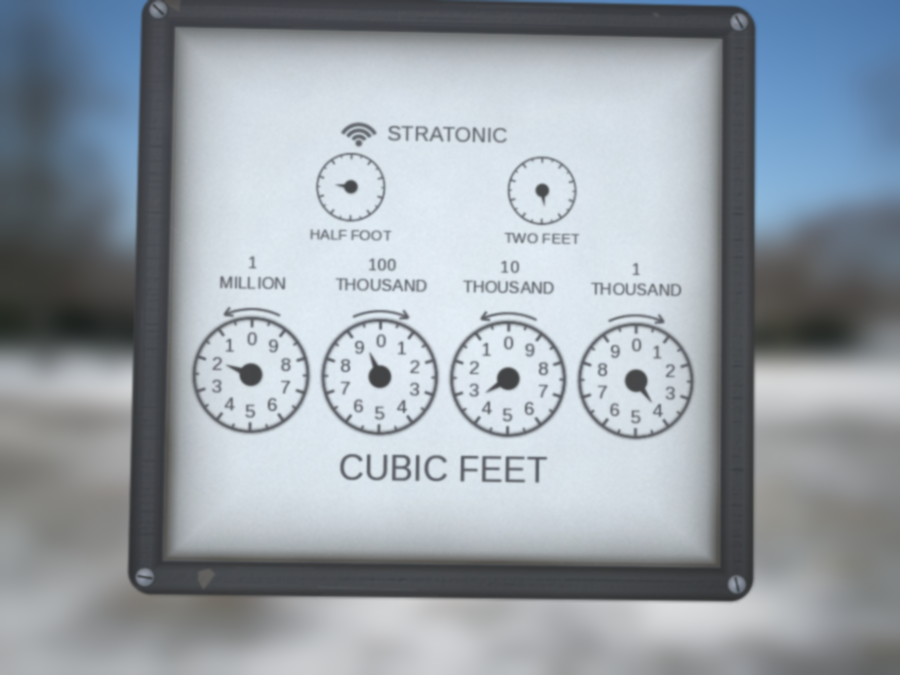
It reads 193400 ft³
